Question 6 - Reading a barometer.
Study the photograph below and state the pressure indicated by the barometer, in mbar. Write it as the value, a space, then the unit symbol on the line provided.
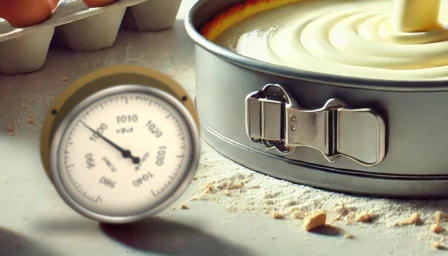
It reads 1000 mbar
